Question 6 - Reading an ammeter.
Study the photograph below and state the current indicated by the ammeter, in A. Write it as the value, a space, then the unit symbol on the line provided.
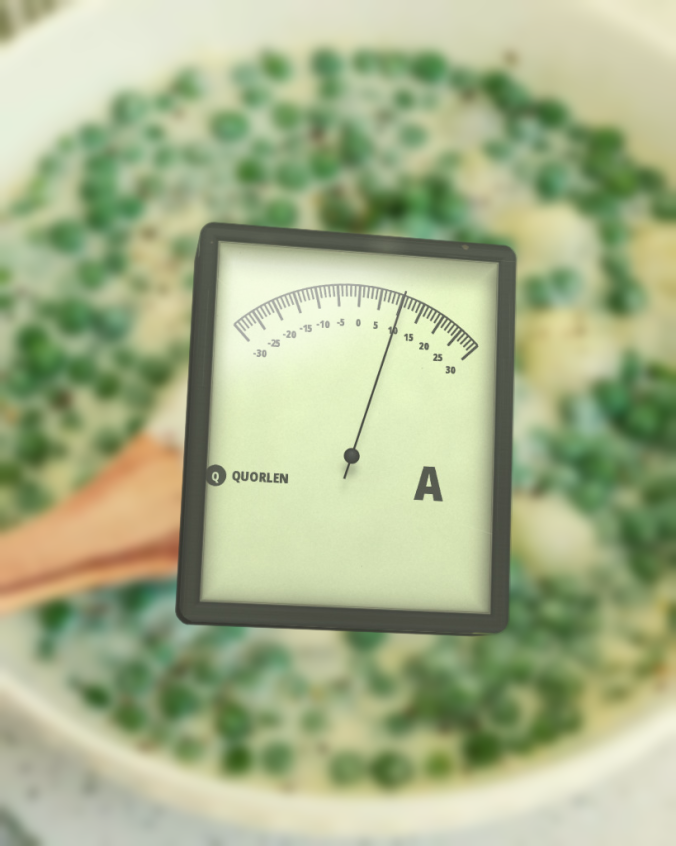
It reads 10 A
